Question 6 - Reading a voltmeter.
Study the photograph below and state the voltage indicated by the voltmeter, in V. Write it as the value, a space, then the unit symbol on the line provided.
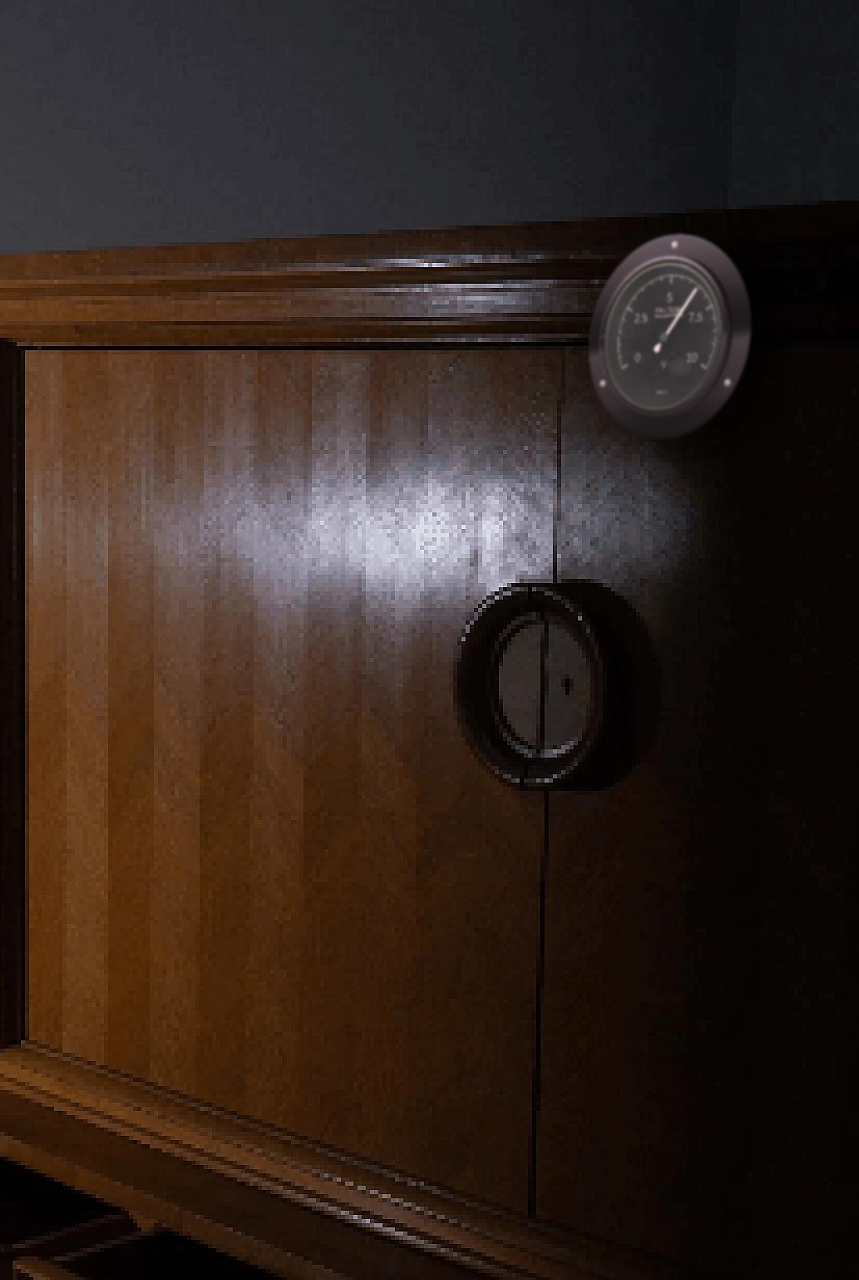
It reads 6.5 V
